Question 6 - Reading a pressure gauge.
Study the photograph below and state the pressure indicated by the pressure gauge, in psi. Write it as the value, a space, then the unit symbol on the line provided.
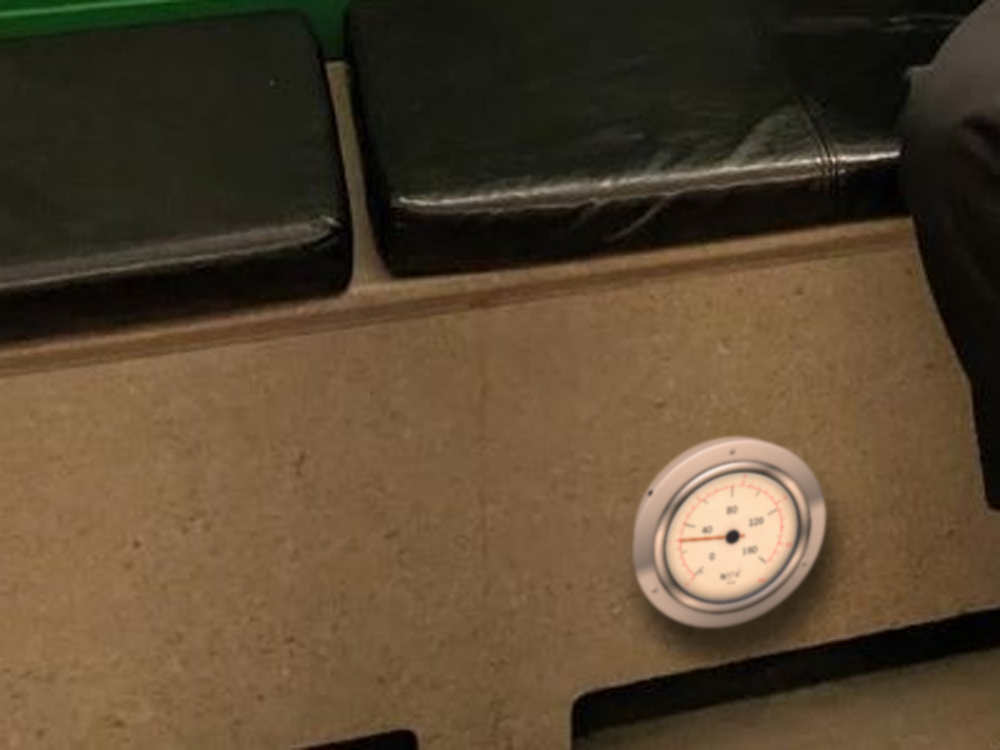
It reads 30 psi
